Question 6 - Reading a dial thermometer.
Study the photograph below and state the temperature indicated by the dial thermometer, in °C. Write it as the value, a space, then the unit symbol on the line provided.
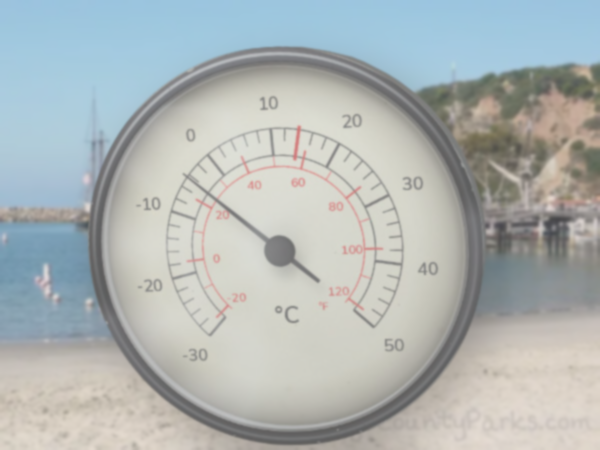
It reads -4 °C
